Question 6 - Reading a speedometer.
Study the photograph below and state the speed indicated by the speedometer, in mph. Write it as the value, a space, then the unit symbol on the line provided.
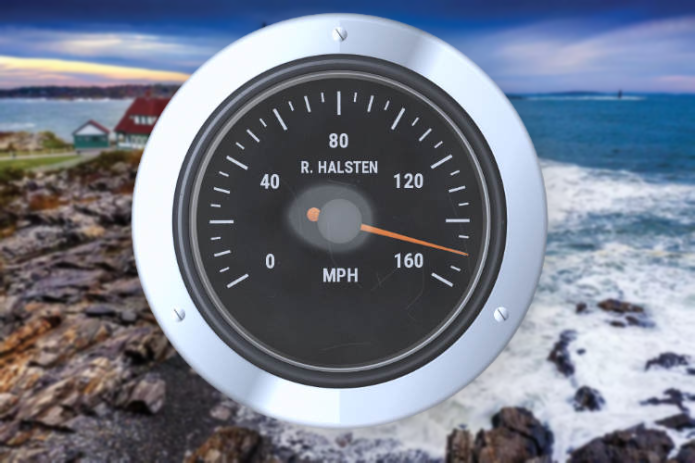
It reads 150 mph
